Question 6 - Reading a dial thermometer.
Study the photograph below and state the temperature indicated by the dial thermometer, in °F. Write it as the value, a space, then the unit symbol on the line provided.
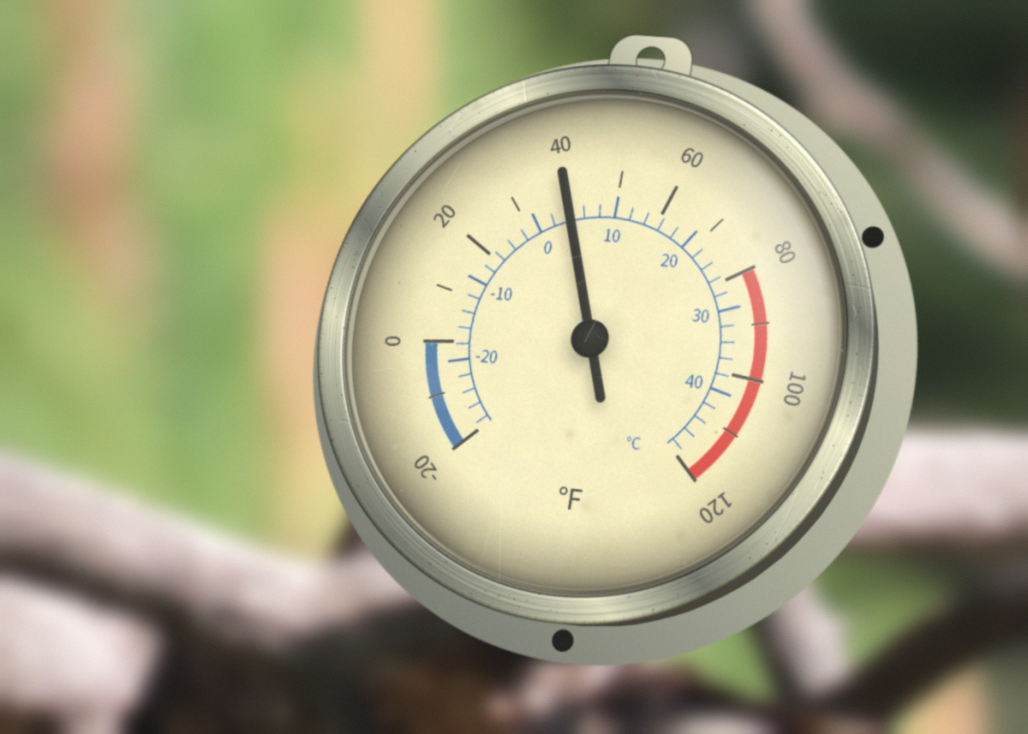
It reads 40 °F
